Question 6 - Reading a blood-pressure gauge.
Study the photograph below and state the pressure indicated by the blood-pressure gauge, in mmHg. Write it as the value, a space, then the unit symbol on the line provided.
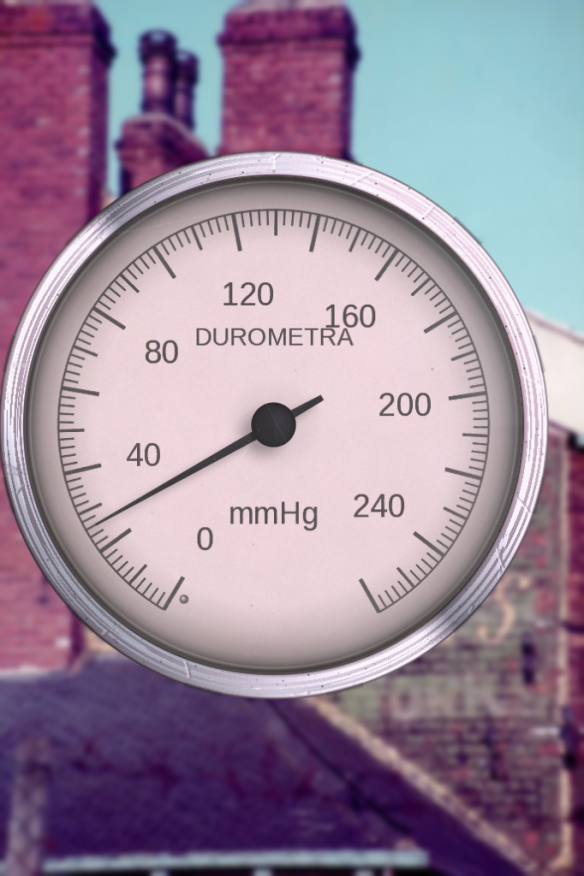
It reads 26 mmHg
